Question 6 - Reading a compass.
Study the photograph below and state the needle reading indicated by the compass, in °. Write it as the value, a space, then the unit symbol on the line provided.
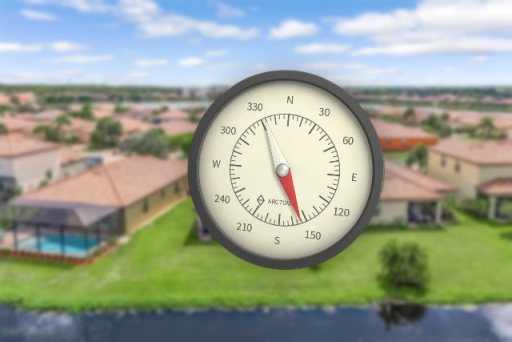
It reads 155 °
